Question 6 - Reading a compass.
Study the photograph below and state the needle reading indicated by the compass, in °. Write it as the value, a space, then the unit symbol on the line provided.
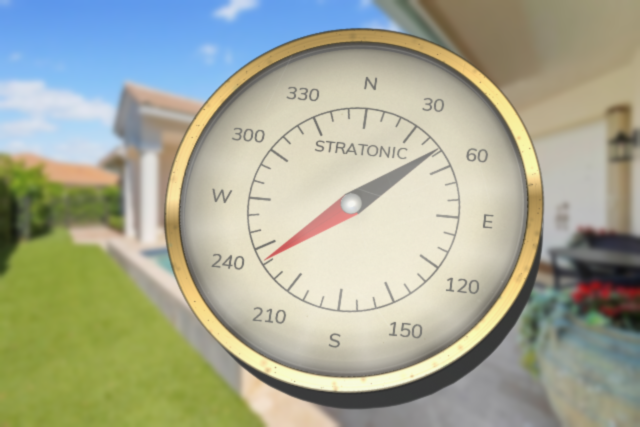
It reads 230 °
